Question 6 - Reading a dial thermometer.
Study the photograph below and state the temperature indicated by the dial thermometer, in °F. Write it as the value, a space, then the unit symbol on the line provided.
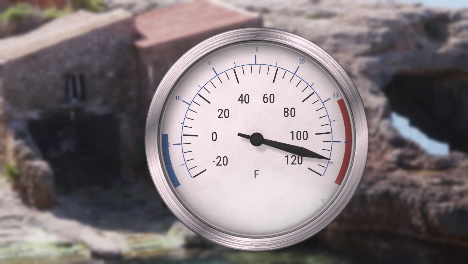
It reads 112 °F
